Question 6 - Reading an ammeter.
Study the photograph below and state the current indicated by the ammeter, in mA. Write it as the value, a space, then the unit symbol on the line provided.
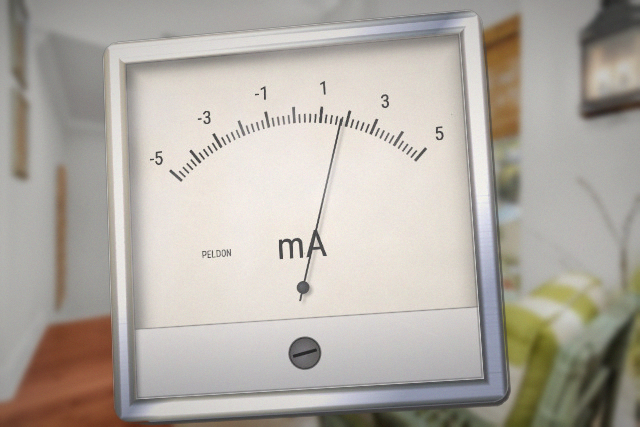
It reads 1.8 mA
